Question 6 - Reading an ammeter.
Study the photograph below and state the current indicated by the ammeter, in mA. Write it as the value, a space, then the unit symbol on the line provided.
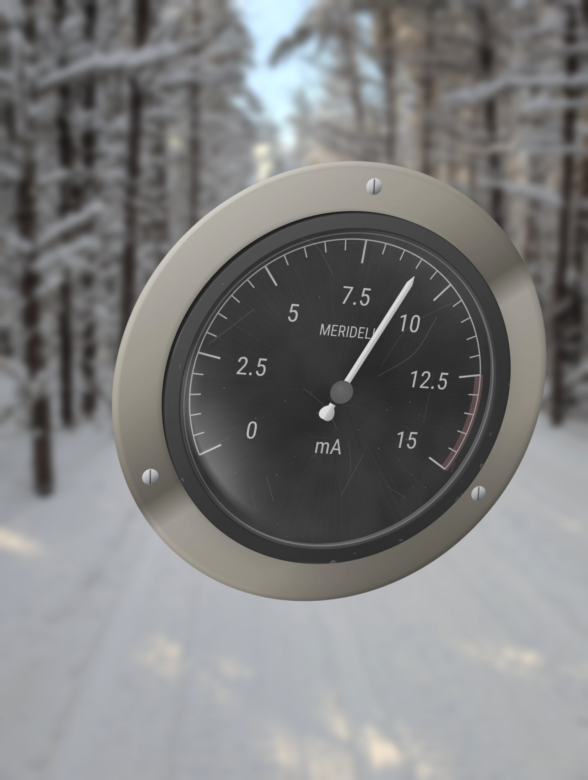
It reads 9 mA
